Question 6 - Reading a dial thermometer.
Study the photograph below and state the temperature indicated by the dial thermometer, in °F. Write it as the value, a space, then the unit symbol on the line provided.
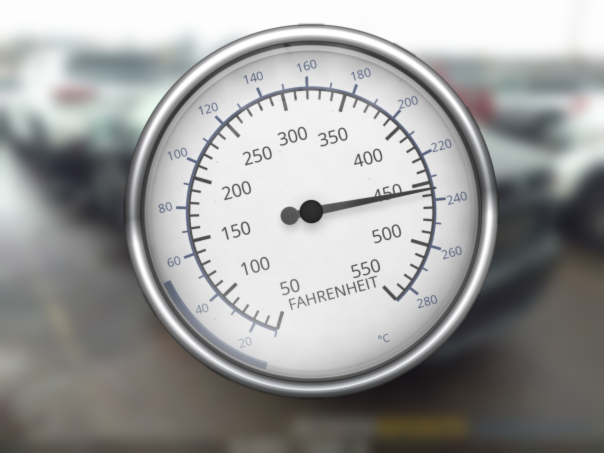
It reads 455 °F
